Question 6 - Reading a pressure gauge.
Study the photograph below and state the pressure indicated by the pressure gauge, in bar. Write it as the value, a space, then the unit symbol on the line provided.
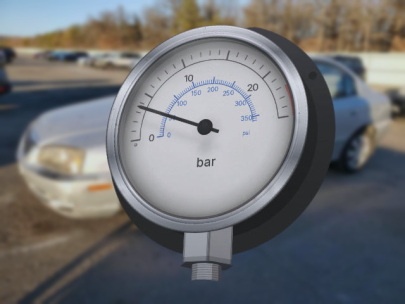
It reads 3.5 bar
